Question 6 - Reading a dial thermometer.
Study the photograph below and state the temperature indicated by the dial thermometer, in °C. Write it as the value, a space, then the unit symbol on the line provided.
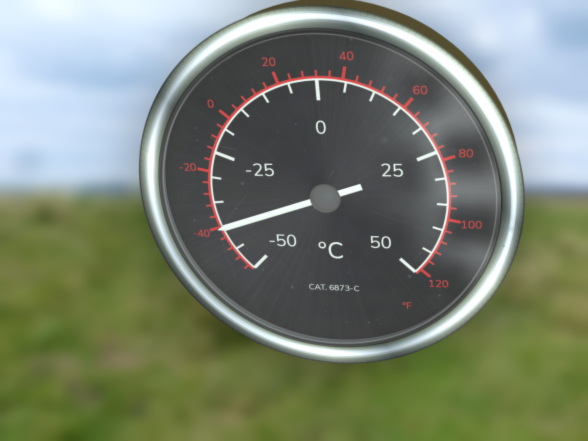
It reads -40 °C
